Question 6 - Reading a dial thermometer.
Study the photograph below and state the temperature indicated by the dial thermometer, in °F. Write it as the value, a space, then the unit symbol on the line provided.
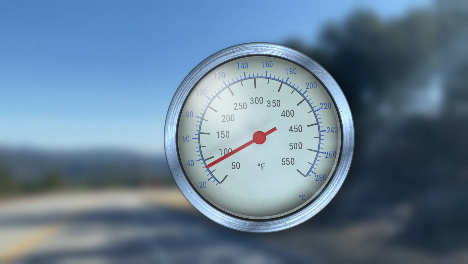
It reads 87.5 °F
